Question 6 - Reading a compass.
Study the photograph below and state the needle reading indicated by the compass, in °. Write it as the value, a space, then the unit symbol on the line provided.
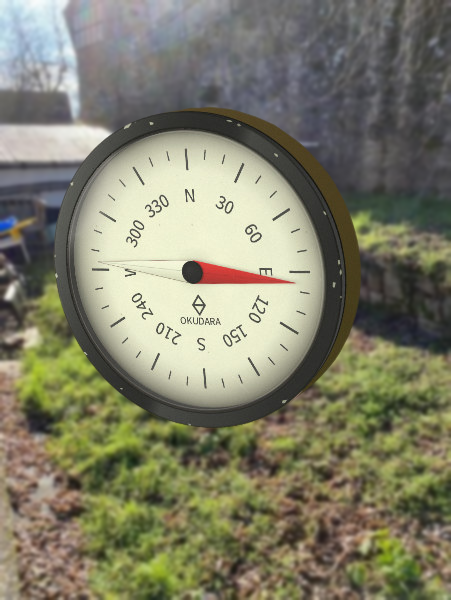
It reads 95 °
